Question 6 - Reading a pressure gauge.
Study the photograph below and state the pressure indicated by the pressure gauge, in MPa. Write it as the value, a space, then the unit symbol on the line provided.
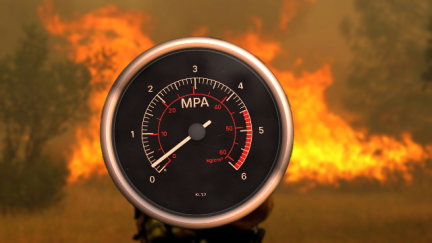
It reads 0.2 MPa
